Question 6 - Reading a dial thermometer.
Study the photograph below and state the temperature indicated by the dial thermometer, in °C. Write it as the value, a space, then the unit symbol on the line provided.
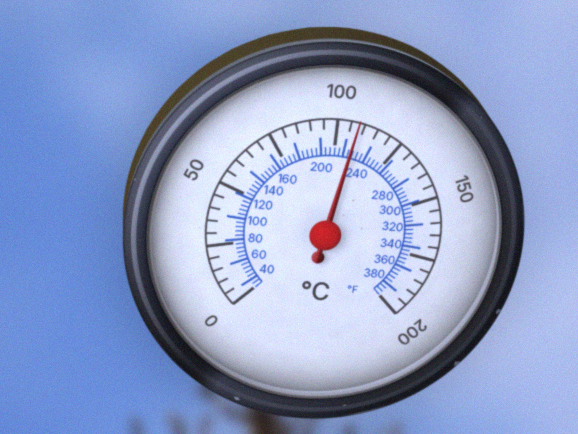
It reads 107.5 °C
